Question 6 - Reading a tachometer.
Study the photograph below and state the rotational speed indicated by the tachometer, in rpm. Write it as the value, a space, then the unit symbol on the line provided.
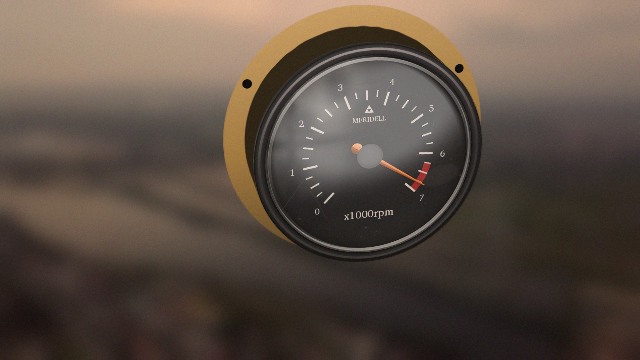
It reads 6750 rpm
